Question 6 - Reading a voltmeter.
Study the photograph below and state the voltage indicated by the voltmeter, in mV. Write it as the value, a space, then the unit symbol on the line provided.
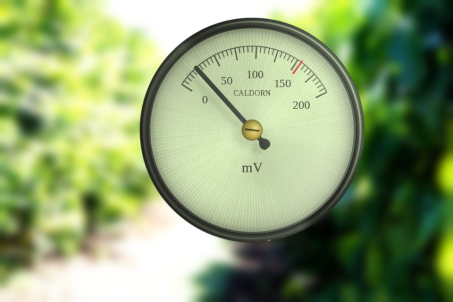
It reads 25 mV
